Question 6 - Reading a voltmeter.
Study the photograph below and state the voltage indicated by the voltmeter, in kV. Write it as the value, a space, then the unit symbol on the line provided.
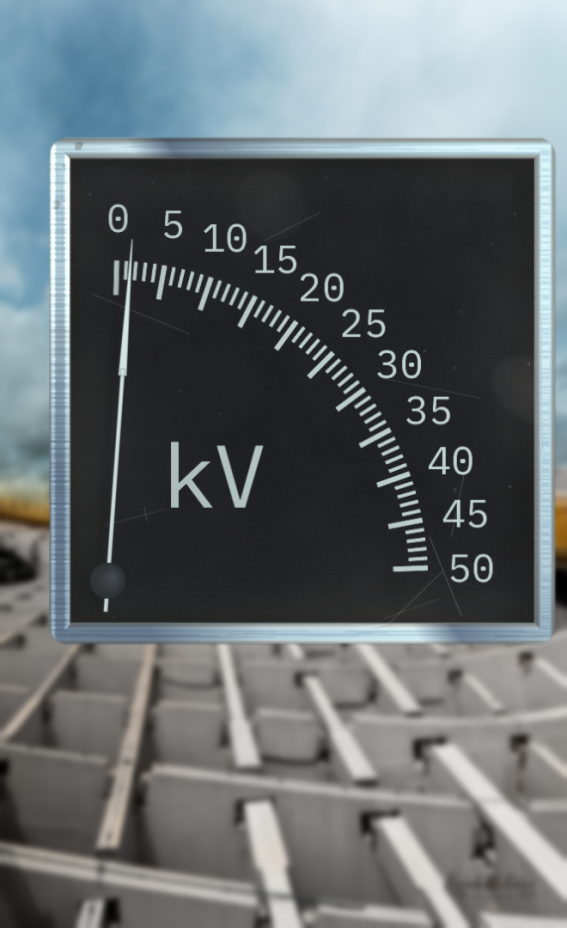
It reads 1.5 kV
